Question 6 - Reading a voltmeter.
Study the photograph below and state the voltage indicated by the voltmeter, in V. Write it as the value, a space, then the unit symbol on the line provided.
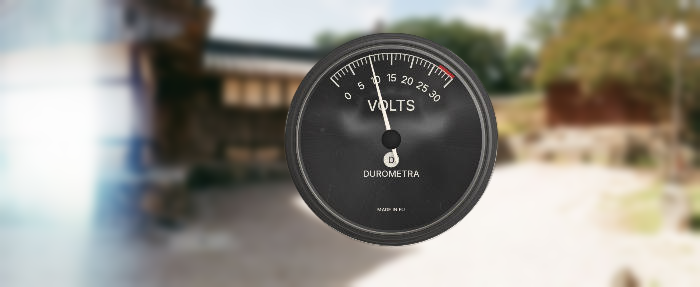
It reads 10 V
